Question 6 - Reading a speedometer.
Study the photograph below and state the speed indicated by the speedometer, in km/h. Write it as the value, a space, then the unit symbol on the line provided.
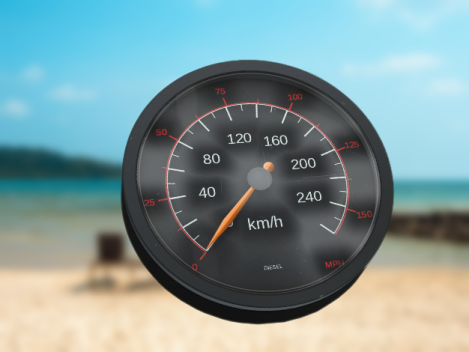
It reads 0 km/h
